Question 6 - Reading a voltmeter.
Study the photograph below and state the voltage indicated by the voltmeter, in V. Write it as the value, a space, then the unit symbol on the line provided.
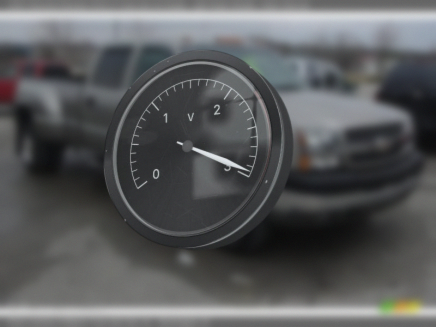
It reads 2.95 V
